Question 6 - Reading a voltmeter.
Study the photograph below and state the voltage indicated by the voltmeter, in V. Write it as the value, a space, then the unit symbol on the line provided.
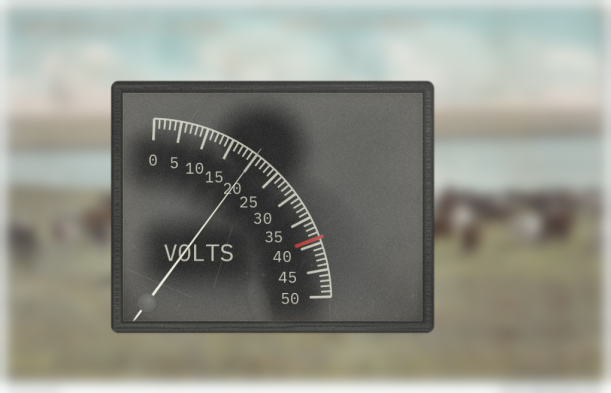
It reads 20 V
